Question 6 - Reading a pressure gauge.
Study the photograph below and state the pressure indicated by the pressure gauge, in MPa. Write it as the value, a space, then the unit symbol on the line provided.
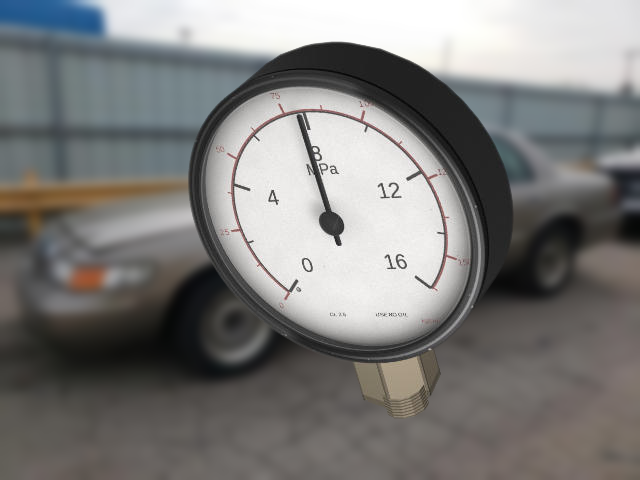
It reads 8 MPa
